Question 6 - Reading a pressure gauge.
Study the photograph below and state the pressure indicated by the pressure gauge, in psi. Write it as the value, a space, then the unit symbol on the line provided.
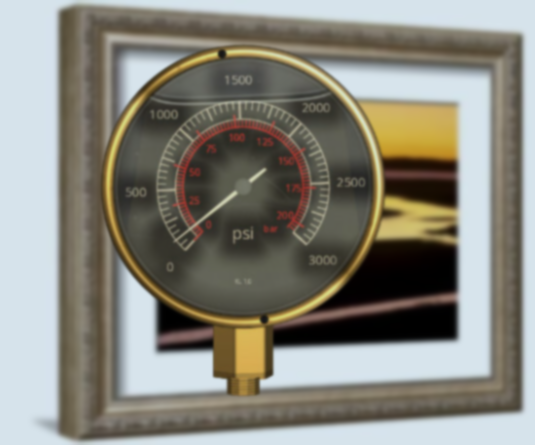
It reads 100 psi
